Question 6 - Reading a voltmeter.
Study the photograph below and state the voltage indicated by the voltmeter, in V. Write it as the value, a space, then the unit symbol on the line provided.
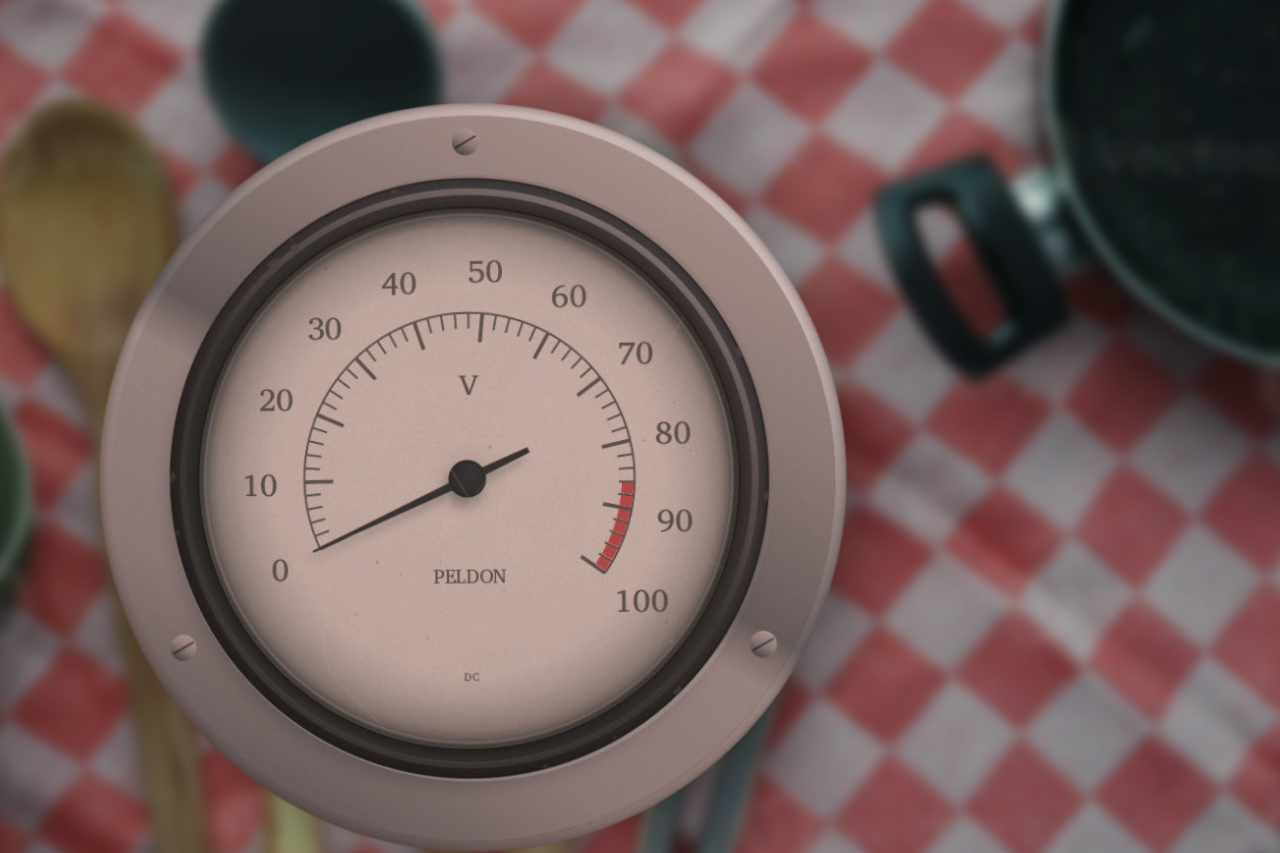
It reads 0 V
